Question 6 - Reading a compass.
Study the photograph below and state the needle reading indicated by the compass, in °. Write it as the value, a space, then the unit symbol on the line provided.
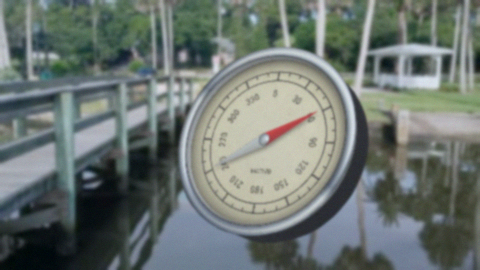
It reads 60 °
